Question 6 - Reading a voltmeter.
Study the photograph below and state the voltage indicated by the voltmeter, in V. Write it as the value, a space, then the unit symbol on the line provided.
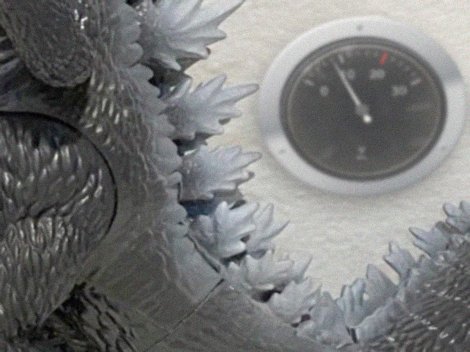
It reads 8 V
